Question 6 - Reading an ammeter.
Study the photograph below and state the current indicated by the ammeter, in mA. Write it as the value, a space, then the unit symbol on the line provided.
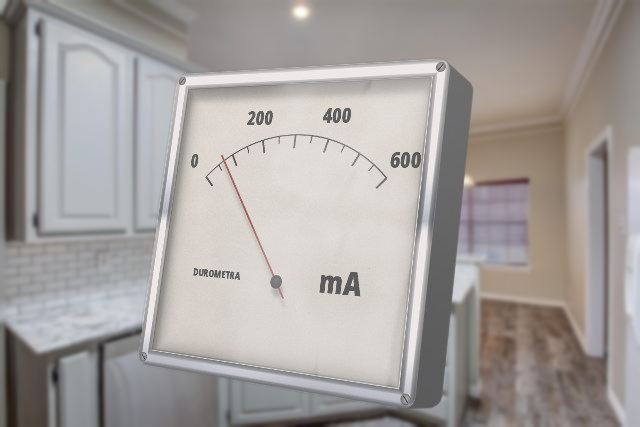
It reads 75 mA
